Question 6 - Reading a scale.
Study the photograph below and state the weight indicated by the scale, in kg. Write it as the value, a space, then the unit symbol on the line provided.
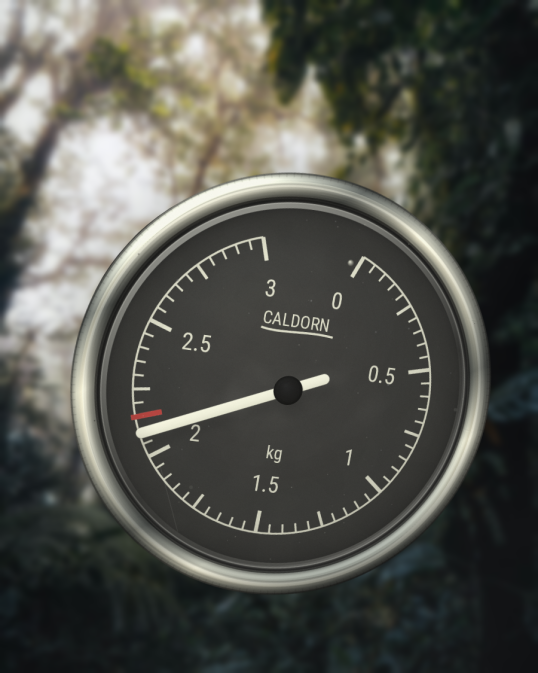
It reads 2.1 kg
